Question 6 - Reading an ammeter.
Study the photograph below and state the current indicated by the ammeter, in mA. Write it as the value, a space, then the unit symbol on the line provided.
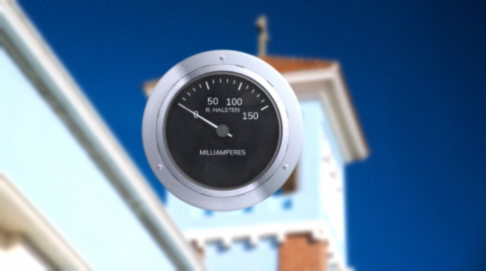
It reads 0 mA
